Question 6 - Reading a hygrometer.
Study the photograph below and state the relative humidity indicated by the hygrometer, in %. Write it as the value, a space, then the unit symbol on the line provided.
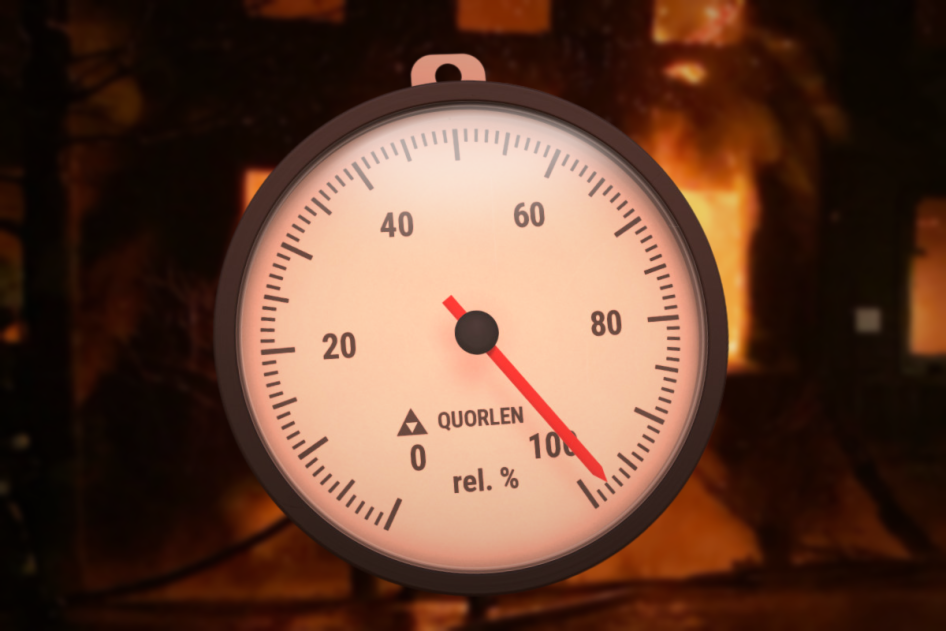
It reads 98 %
